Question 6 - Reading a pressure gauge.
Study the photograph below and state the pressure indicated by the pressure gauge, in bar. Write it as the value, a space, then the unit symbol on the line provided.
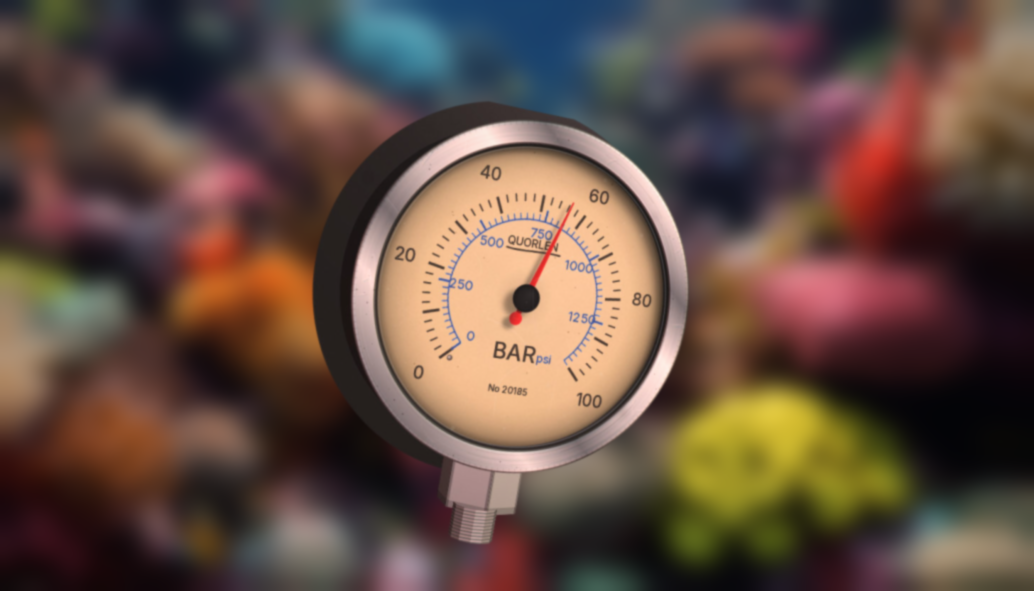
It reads 56 bar
